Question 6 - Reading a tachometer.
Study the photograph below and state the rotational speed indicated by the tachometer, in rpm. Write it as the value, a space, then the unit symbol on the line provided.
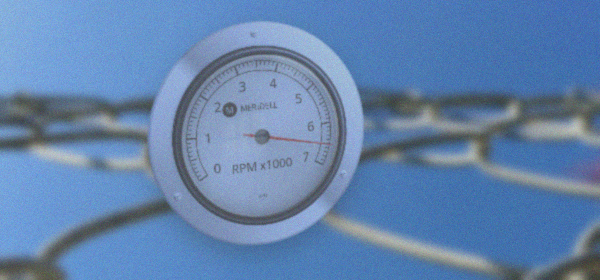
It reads 6500 rpm
